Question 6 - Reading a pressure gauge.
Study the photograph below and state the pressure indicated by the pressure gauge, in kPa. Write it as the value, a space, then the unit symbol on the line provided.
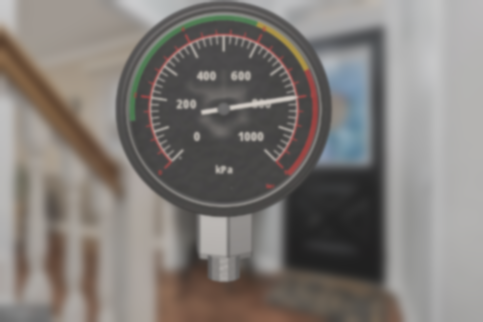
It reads 800 kPa
